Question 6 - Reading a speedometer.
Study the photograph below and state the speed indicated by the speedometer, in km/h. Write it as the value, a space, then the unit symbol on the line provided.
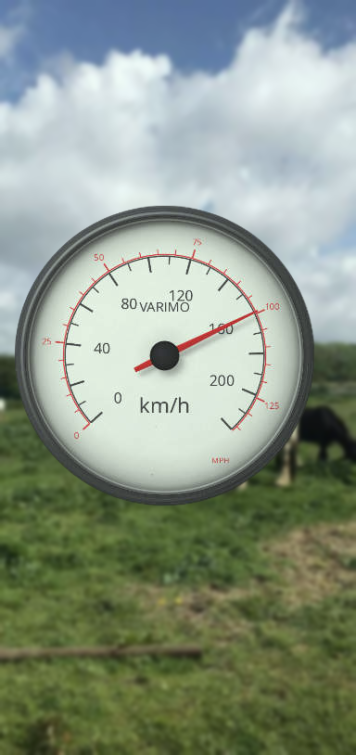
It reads 160 km/h
